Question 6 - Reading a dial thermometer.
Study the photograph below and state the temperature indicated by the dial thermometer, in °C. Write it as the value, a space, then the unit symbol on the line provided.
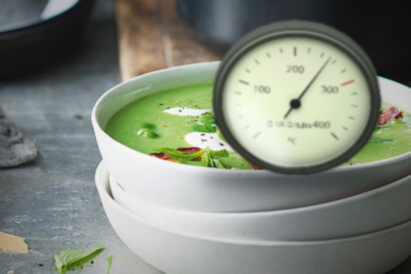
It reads 250 °C
